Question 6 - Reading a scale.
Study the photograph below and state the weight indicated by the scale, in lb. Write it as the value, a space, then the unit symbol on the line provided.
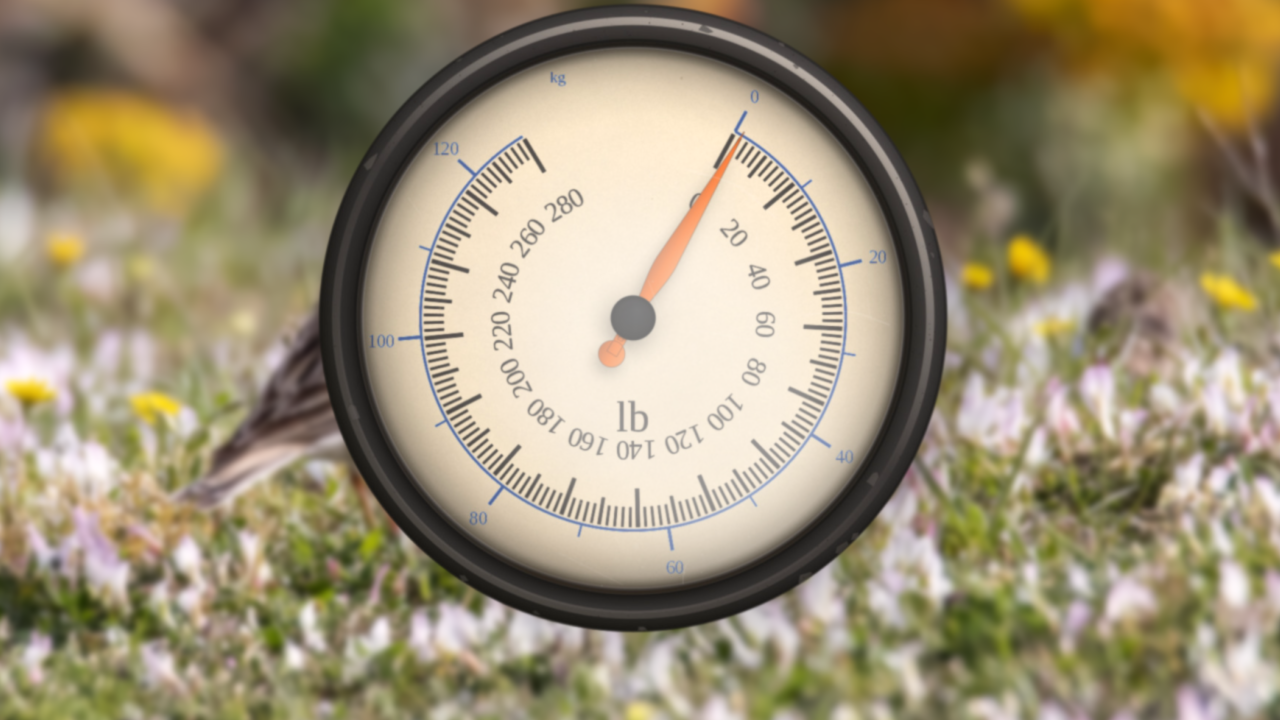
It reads 2 lb
